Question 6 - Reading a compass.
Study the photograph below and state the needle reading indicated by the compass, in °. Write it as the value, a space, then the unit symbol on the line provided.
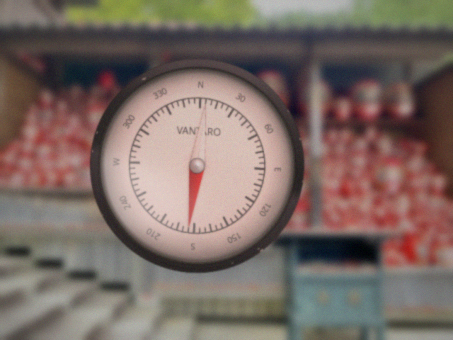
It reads 185 °
